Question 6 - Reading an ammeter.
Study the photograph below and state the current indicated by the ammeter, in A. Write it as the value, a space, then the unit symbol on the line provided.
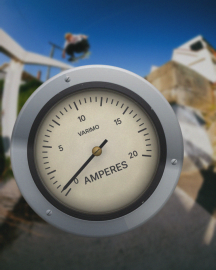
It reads 0.5 A
